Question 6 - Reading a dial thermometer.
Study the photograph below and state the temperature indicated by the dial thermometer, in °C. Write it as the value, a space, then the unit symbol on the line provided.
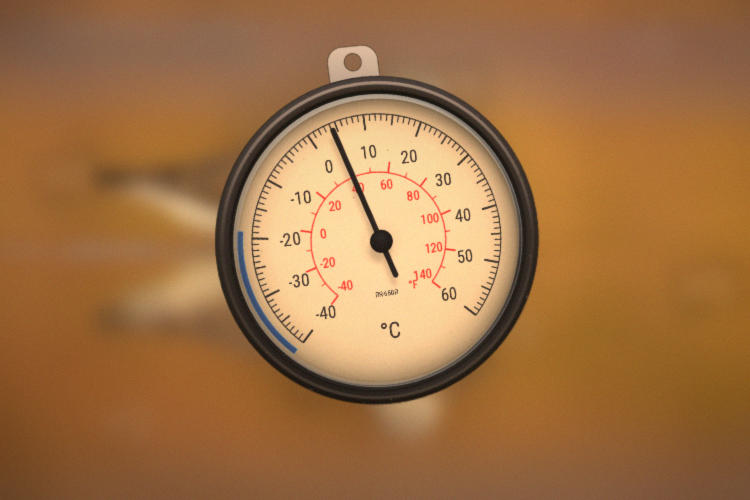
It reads 4 °C
